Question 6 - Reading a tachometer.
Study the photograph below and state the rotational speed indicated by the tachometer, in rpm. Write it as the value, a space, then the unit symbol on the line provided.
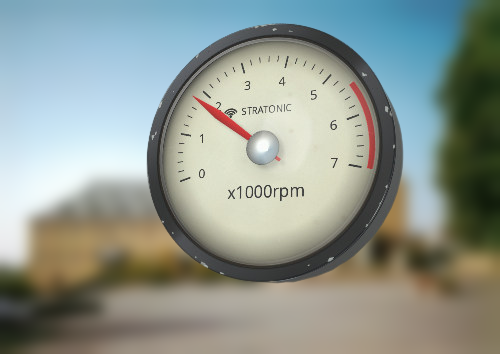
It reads 1800 rpm
